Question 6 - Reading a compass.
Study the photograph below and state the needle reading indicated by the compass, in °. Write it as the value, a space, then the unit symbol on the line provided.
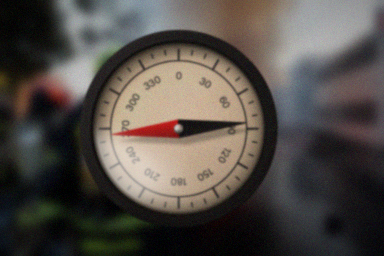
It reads 265 °
